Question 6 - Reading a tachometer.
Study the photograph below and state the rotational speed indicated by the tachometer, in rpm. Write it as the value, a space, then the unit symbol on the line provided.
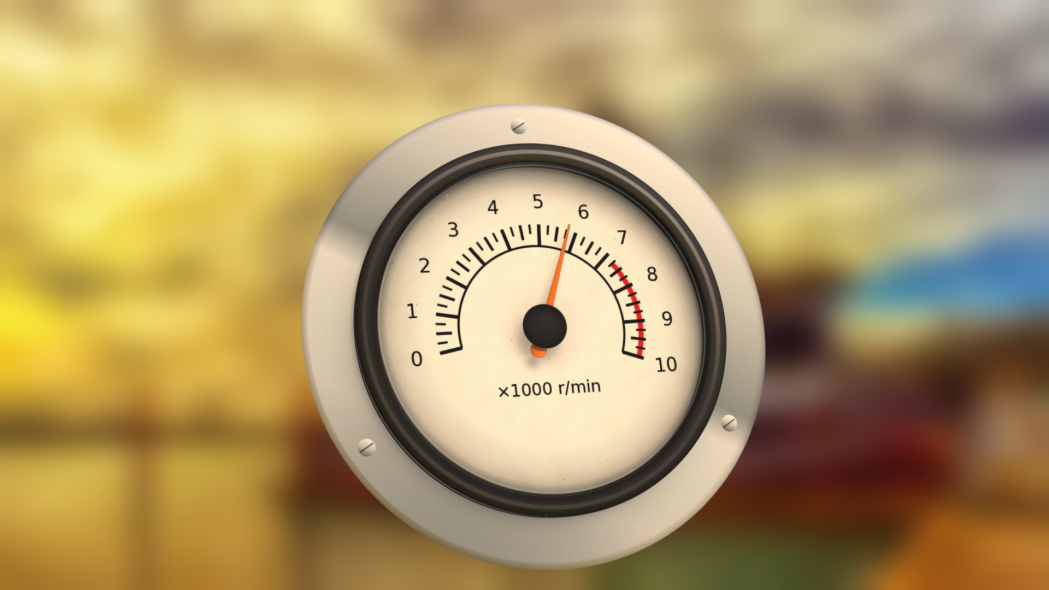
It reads 5750 rpm
